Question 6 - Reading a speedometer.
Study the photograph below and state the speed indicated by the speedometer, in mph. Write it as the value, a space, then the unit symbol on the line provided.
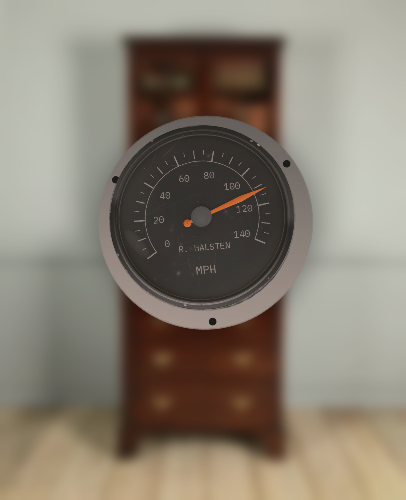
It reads 112.5 mph
